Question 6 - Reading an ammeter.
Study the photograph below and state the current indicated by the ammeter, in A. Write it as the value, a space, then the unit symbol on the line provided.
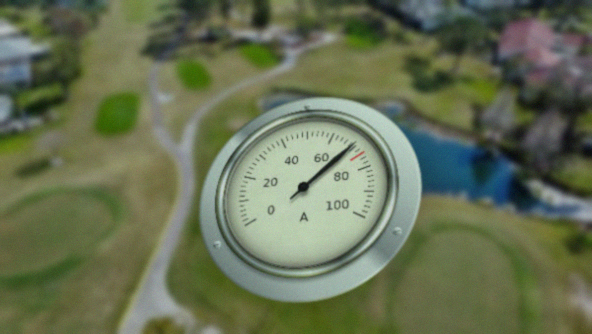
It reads 70 A
